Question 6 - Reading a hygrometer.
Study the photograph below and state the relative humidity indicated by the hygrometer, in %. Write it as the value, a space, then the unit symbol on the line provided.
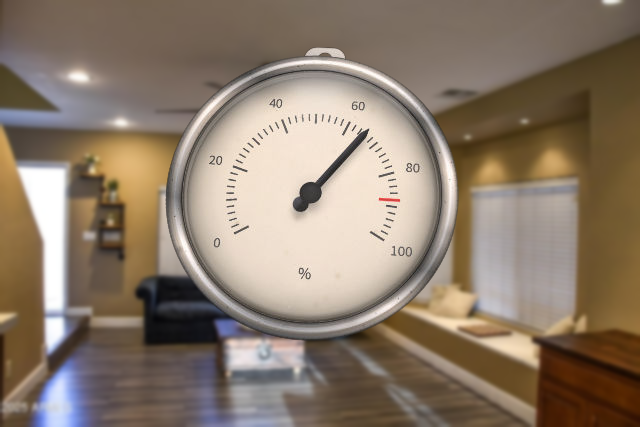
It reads 66 %
